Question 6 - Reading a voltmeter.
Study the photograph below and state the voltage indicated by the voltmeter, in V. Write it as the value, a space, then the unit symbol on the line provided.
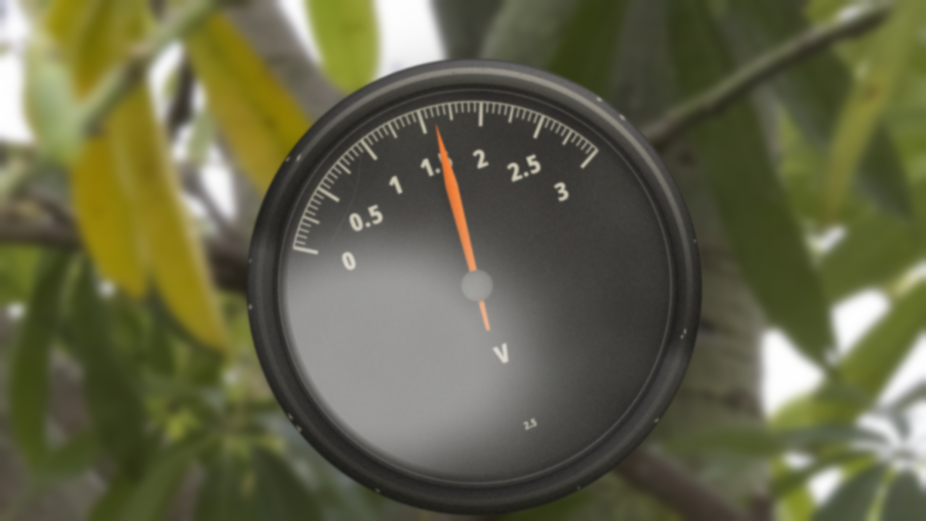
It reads 1.6 V
